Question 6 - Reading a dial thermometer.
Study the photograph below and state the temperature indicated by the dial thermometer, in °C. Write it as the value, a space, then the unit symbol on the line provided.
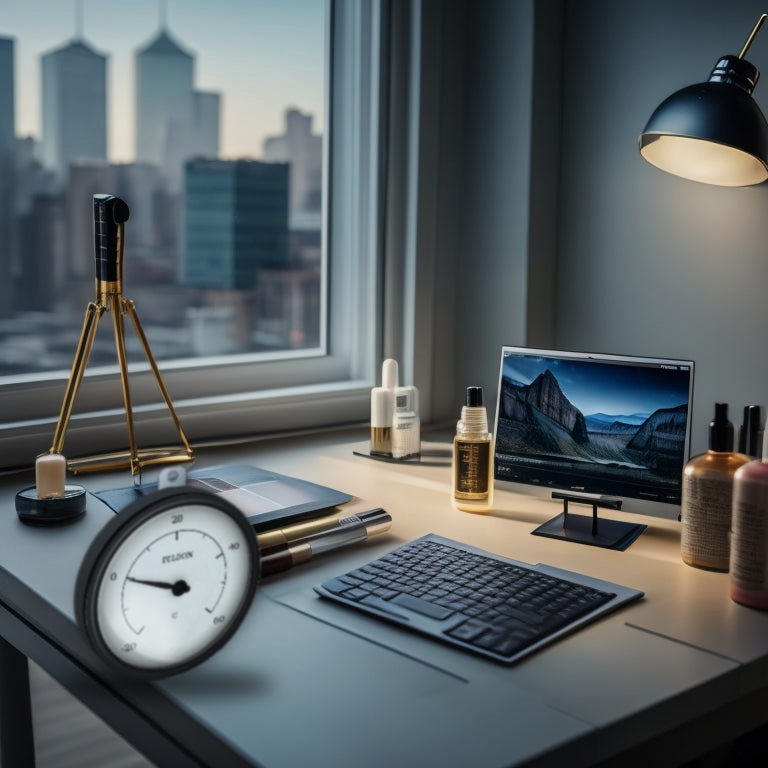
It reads 0 °C
